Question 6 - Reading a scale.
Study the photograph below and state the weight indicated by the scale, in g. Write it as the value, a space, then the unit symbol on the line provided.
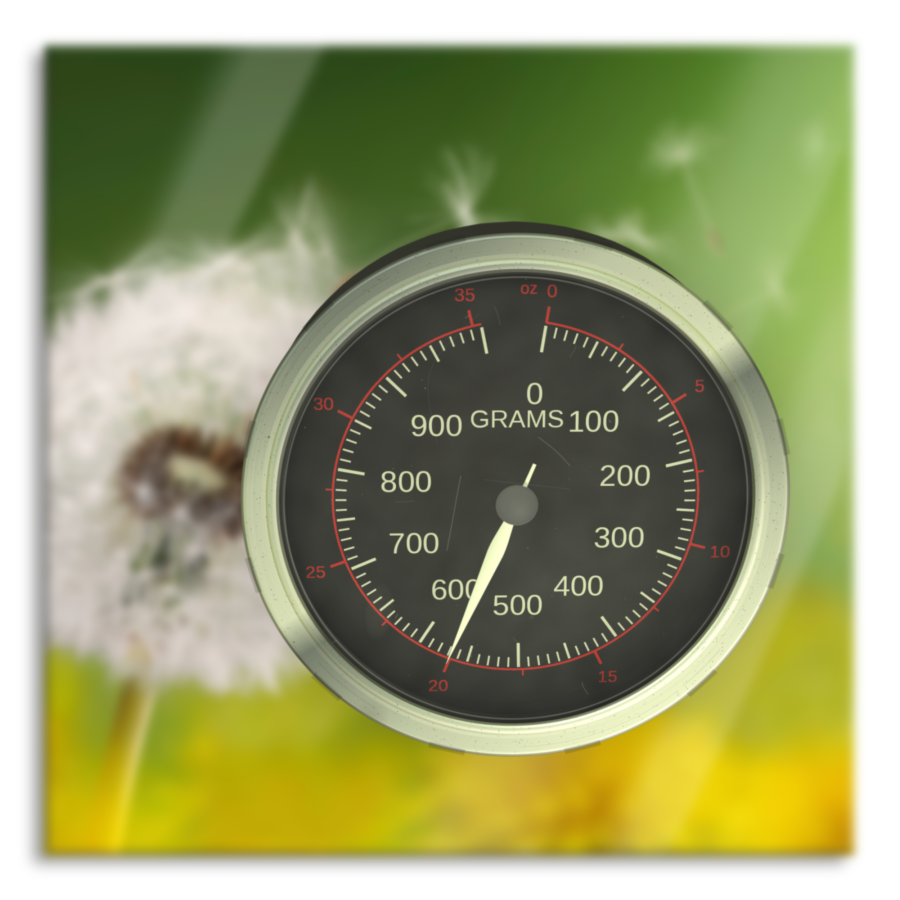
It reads 570 g
